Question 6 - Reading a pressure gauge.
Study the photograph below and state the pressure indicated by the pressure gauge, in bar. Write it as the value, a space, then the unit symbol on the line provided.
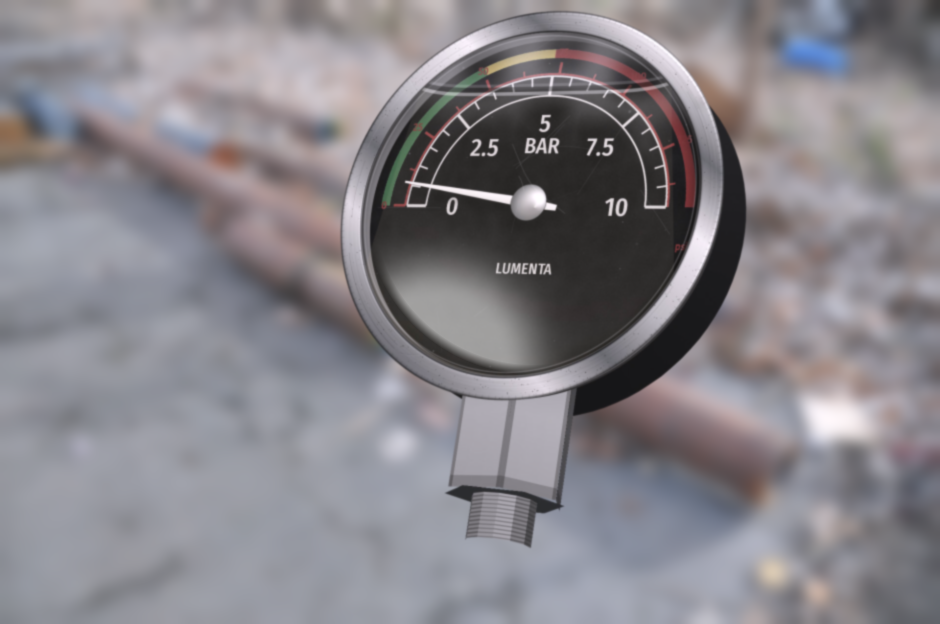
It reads 0.5 bar
